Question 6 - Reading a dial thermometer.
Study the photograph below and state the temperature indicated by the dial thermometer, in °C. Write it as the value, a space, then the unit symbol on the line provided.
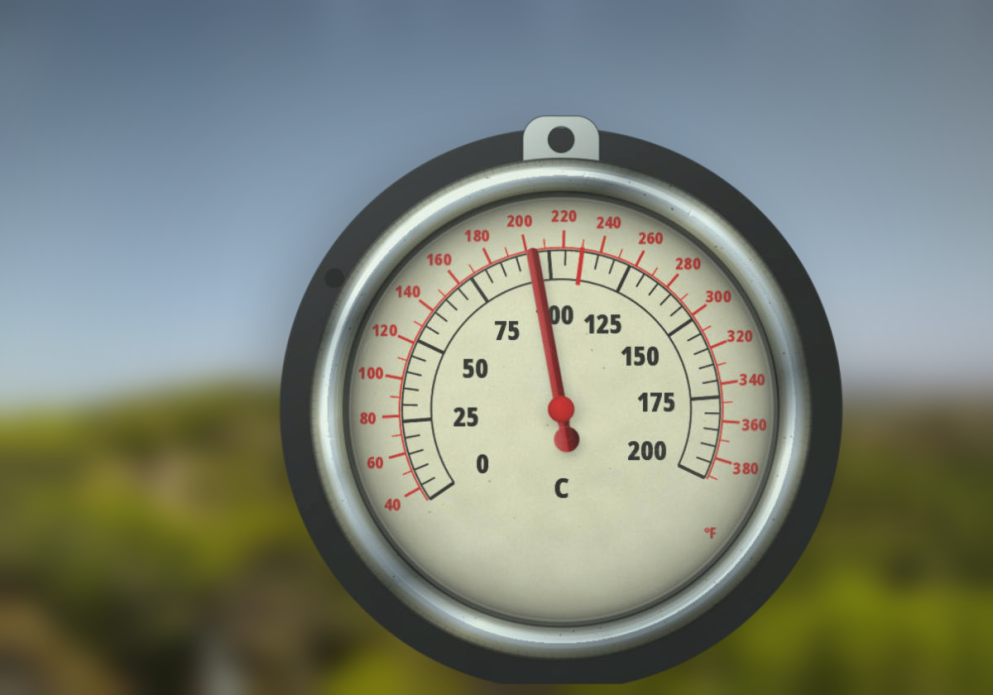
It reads 95 °C
